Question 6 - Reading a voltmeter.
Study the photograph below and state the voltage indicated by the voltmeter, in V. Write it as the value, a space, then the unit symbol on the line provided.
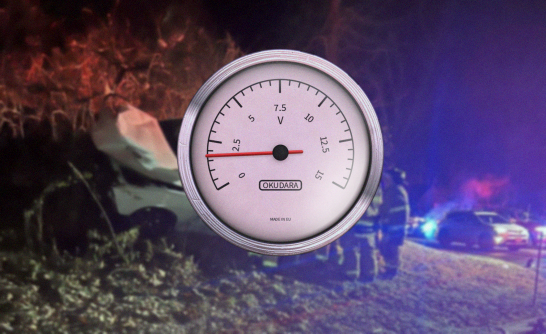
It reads 1.75 V
